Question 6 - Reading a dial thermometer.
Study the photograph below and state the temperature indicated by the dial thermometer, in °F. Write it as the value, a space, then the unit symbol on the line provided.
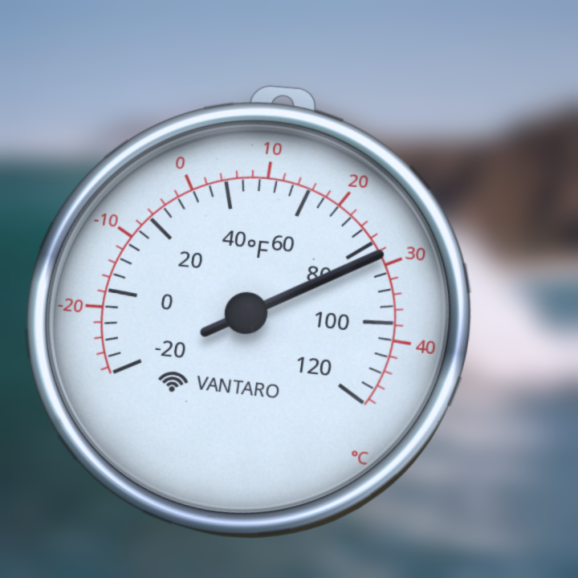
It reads 84 °F
